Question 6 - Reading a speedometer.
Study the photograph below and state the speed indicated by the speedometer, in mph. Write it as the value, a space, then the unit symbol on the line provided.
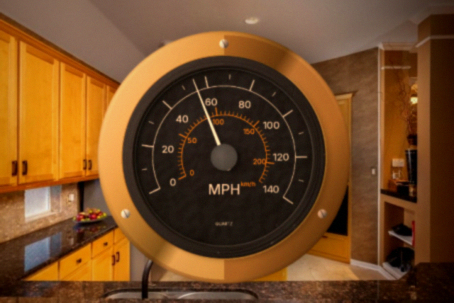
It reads 55 mph
